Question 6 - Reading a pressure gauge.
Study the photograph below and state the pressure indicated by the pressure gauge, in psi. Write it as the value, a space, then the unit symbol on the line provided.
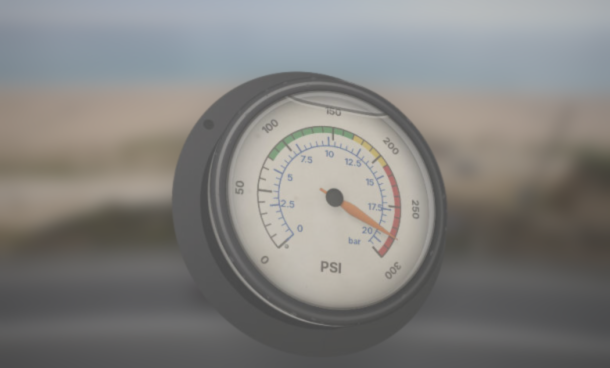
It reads 280 psi
